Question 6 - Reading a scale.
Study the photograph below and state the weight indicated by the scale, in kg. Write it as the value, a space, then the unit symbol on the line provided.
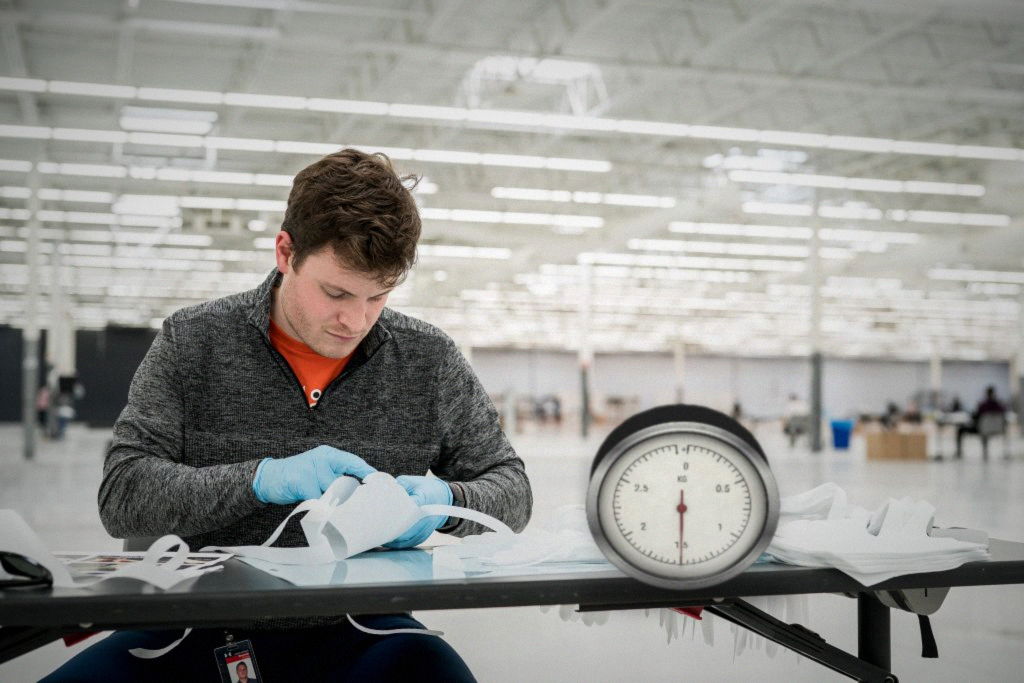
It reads 1.5 kg
